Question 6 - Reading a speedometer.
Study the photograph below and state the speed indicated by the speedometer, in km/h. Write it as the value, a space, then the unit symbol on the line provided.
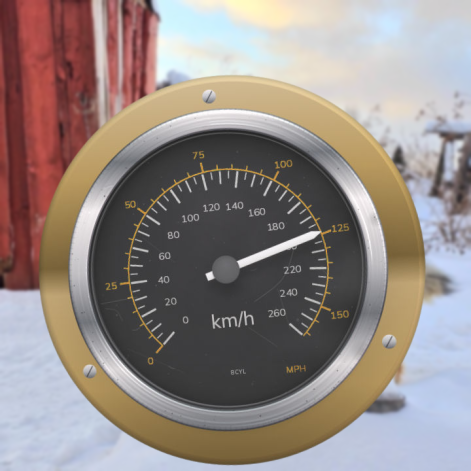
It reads 200 km/h
